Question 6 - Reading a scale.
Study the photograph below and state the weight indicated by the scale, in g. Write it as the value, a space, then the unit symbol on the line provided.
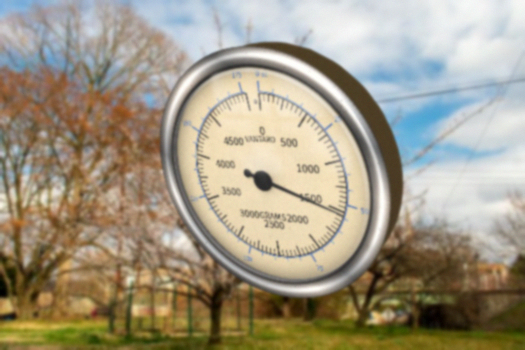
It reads 1500 g
